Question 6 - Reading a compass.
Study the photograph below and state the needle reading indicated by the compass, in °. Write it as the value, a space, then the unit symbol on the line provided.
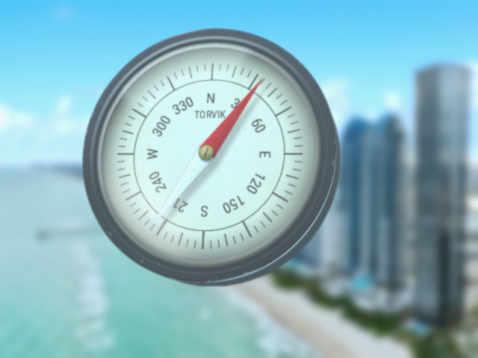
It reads 35 °
